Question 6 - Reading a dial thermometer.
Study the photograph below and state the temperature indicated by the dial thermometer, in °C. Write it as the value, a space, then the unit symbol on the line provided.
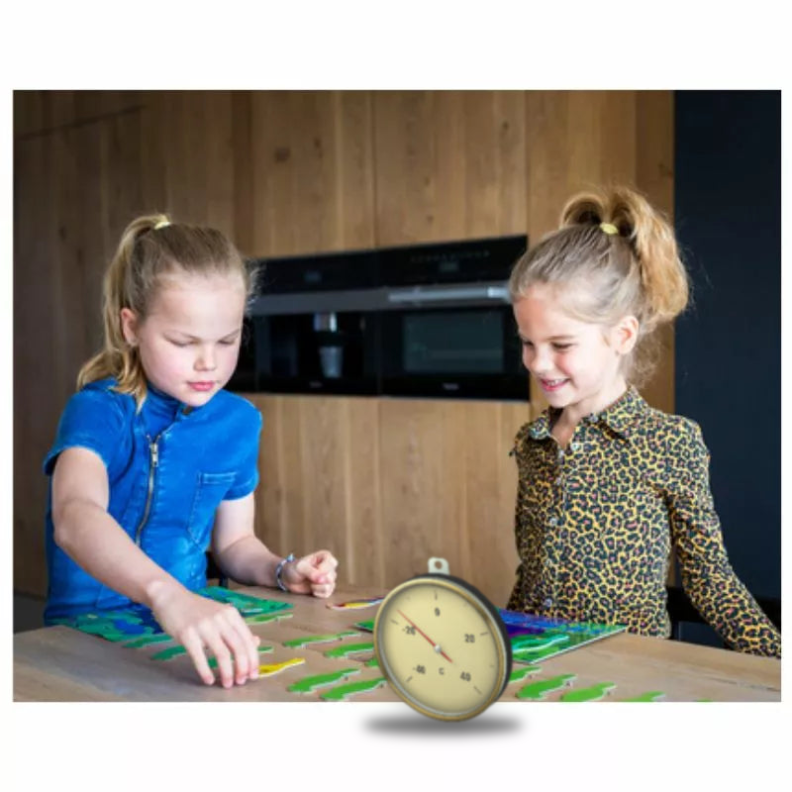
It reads -15 °C
